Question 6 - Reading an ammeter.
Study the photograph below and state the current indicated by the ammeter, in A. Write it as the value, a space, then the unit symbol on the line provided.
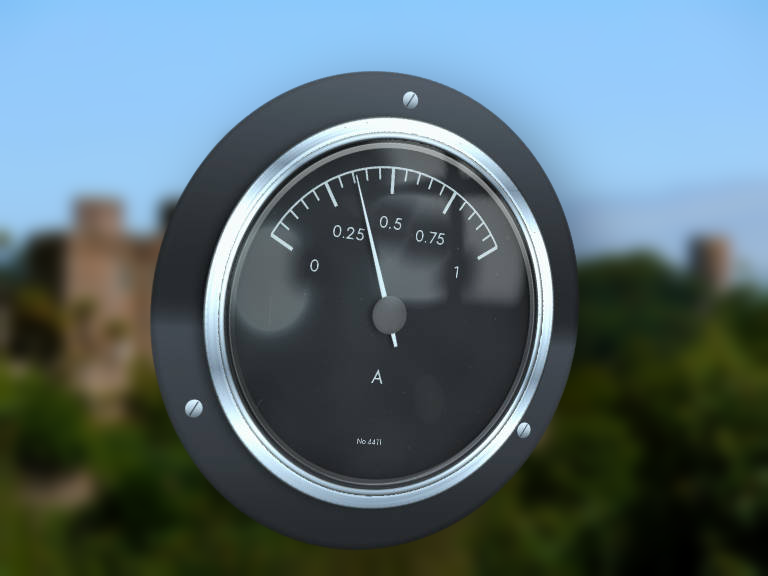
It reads 0.35 A
